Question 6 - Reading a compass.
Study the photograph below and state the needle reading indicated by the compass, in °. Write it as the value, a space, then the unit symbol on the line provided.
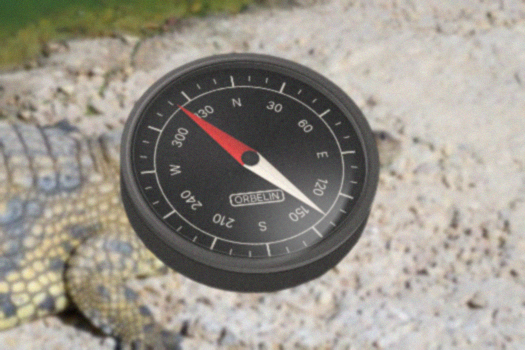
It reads 320 °
